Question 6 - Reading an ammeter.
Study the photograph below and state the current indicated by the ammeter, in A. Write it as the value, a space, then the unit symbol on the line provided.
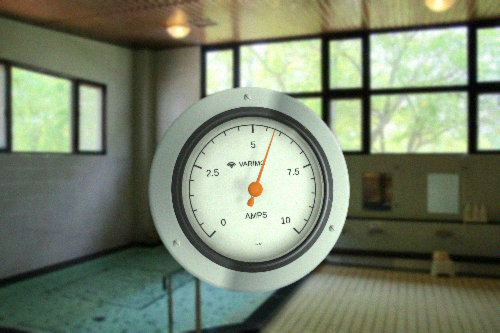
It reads 5.75 A
